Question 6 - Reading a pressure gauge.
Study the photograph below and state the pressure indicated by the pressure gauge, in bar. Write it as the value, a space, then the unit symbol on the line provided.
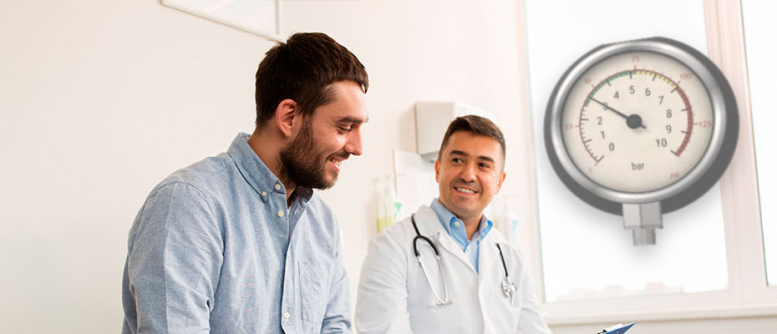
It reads 3 bar
